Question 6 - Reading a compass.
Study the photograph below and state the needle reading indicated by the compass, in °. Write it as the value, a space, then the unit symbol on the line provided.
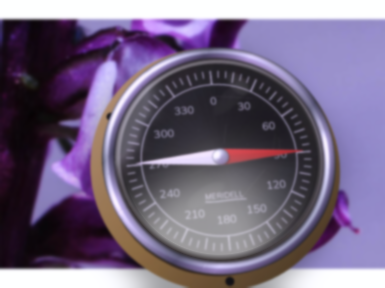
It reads 90 °
